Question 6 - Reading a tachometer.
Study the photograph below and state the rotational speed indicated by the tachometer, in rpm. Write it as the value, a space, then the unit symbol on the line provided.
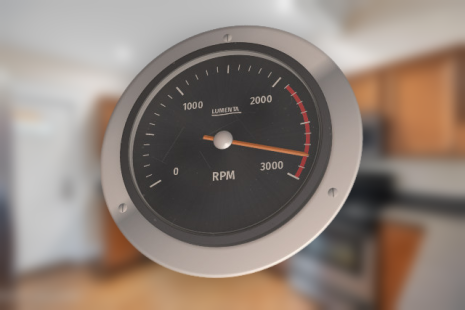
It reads 2800 rpm
